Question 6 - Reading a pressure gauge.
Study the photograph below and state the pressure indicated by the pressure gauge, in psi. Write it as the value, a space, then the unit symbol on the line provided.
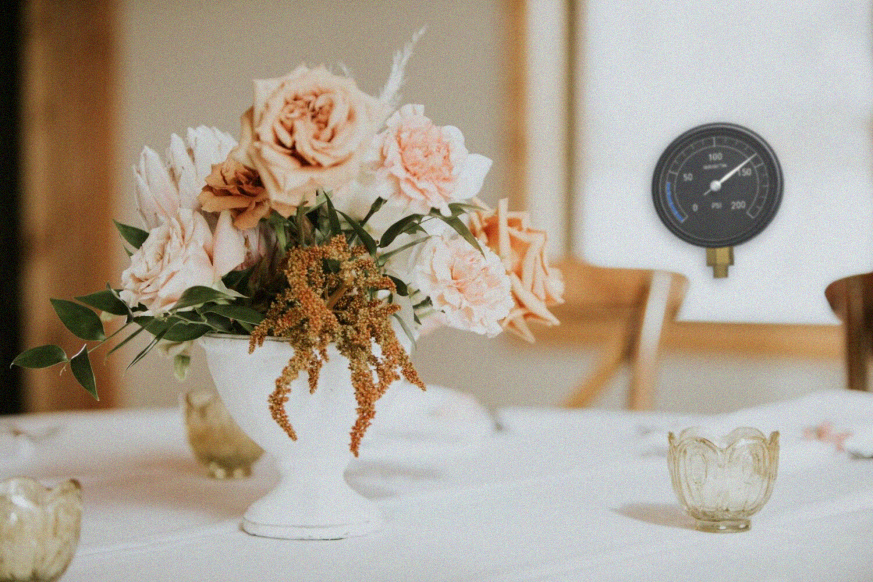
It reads 140 psi
